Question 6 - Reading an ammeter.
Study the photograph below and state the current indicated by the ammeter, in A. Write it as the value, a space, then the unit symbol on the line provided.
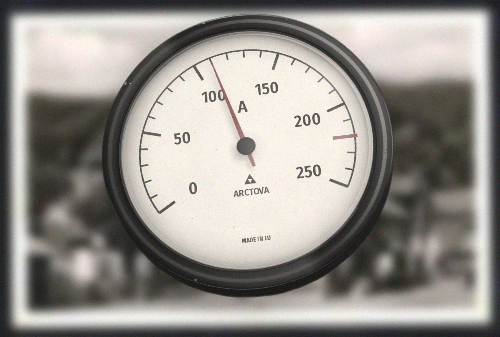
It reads 110 A
